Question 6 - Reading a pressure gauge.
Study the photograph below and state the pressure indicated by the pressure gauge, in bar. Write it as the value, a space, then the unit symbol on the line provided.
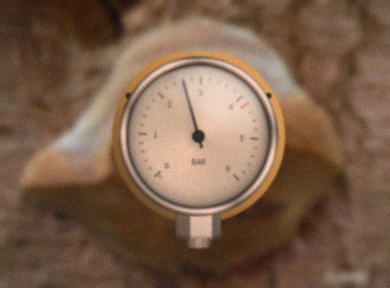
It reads 2.6 bar
